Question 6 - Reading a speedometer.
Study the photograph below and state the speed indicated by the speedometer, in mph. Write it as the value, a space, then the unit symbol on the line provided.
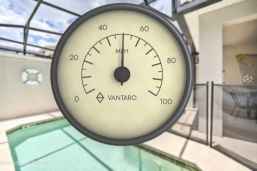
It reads 50 mph
